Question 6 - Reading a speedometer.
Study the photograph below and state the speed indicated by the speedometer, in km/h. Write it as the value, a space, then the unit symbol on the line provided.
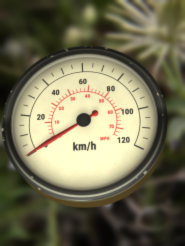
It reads 0 km/h
